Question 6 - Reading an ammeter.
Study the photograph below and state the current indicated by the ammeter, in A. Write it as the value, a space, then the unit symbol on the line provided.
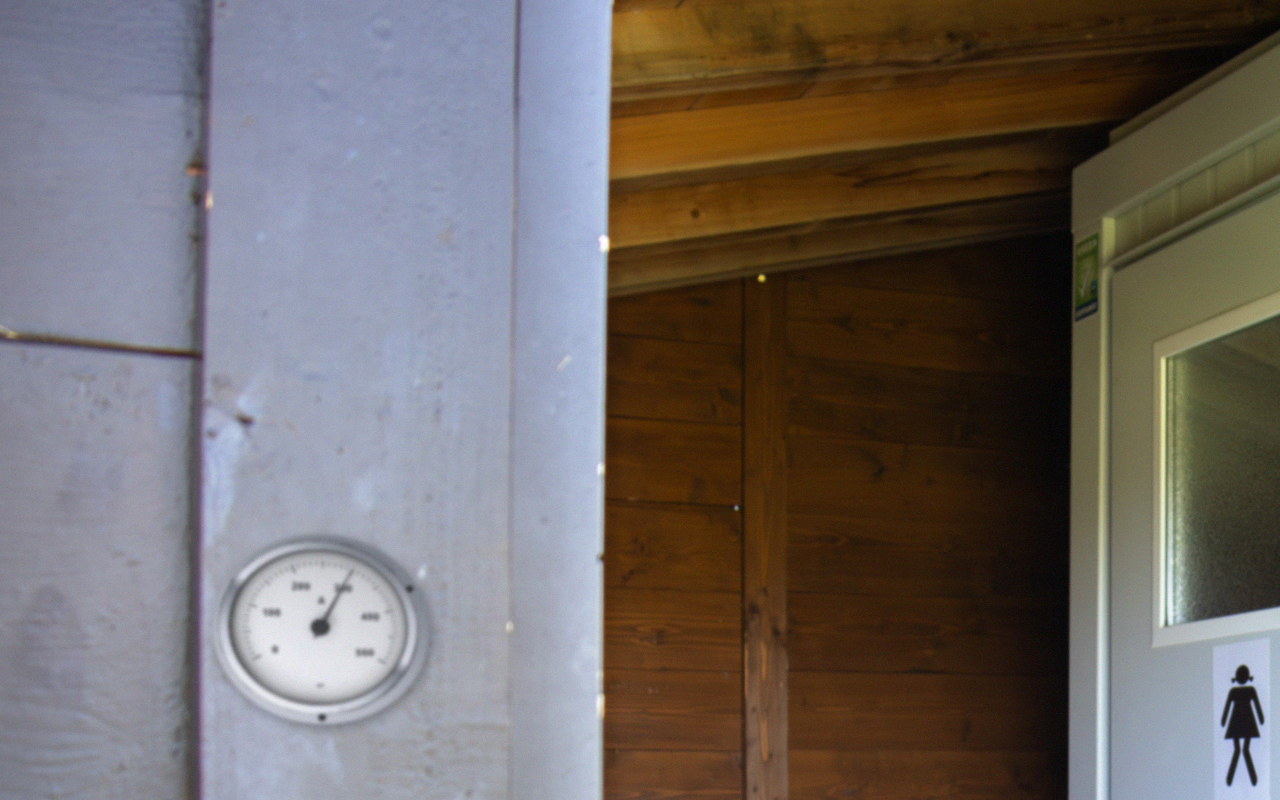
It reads 300 A
